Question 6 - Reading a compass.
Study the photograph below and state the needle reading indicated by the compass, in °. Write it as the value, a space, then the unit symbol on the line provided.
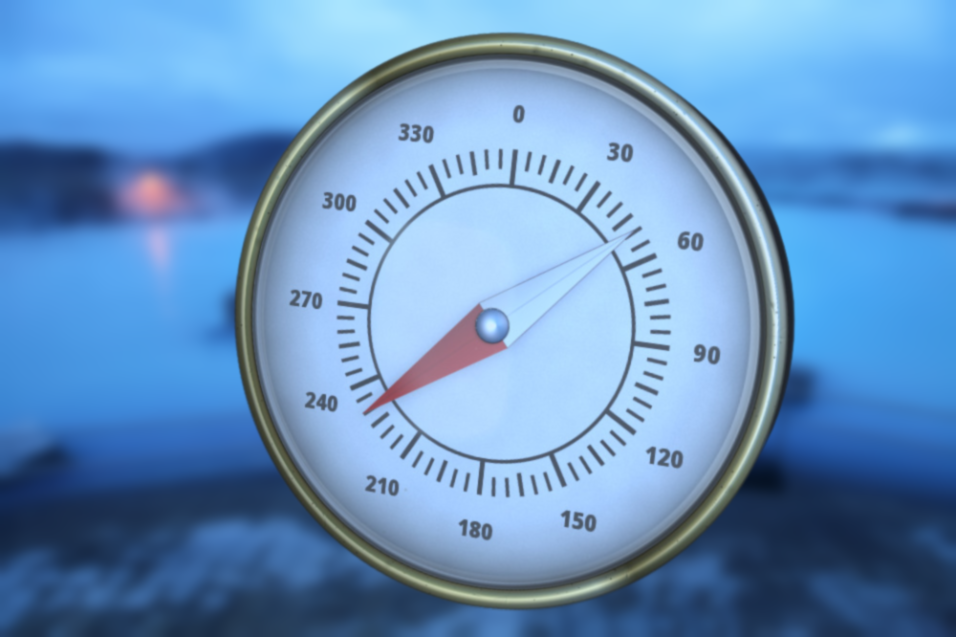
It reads 230 °
